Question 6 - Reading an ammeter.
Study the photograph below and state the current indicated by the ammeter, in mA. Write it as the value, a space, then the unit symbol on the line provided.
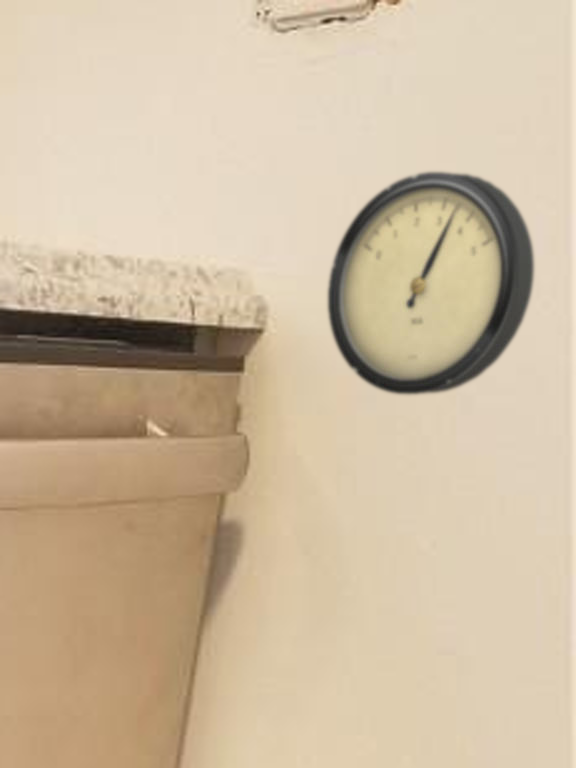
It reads 3.5 mA
